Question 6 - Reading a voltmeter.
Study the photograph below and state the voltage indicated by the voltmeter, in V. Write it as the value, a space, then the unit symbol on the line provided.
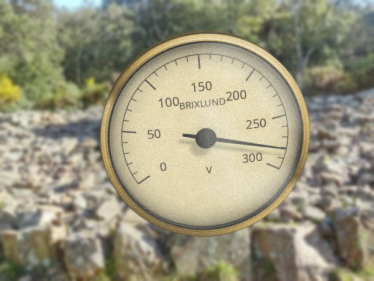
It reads 280 V
